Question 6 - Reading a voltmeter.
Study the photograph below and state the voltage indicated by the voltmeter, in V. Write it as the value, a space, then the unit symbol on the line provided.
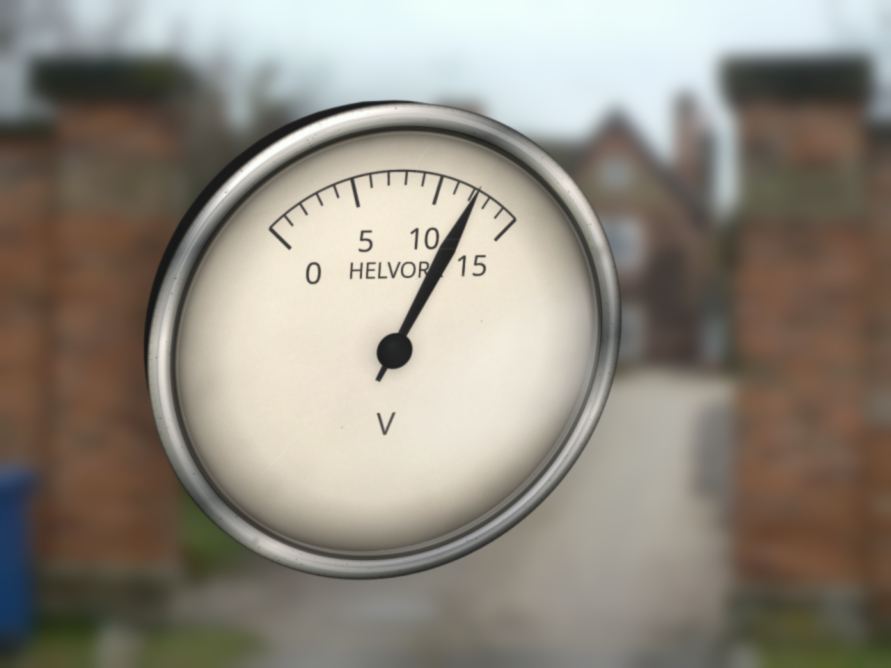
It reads 12 V
